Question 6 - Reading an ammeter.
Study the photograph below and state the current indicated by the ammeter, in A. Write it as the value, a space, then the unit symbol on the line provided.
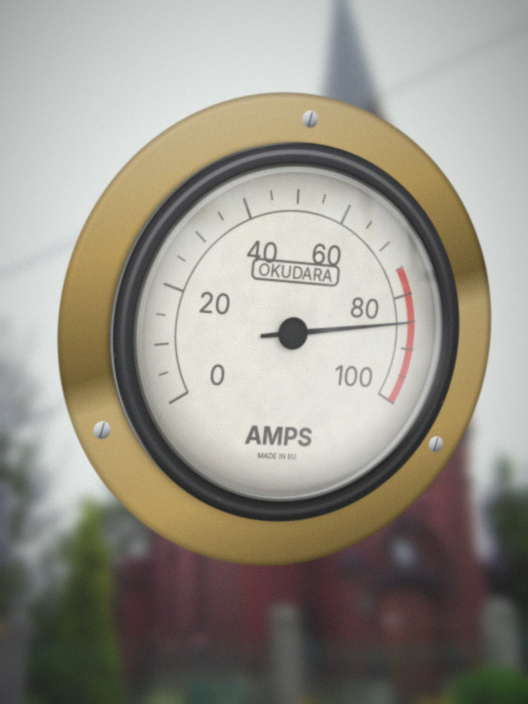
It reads 85 A
